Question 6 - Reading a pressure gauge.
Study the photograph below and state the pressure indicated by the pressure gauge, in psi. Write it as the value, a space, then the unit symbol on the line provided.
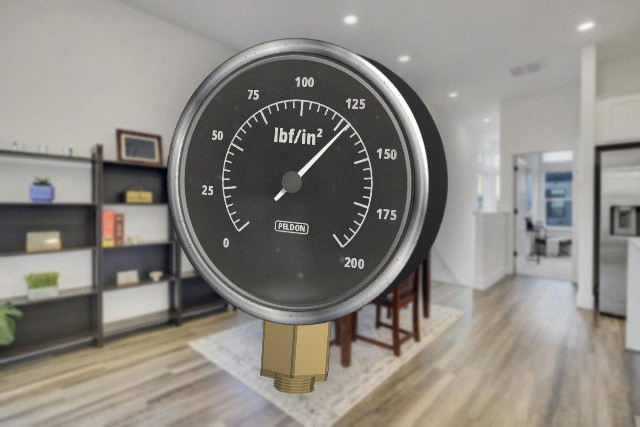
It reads 130 psi
